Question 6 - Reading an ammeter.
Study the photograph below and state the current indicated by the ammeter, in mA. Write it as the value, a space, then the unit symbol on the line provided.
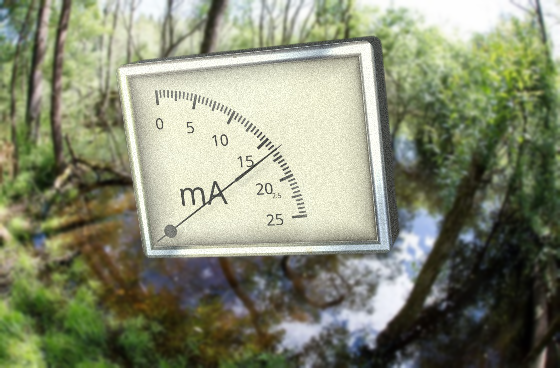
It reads 16.5 mA
